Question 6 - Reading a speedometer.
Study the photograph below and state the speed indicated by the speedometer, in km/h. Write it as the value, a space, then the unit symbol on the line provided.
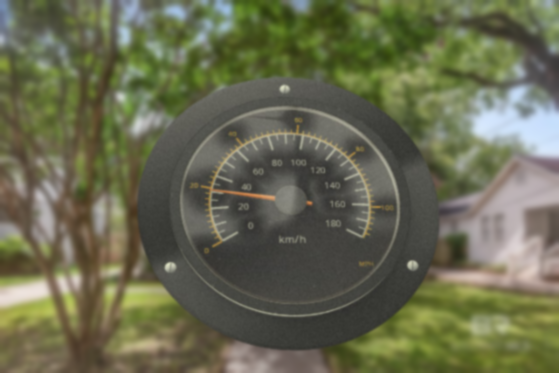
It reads 30 km/h
